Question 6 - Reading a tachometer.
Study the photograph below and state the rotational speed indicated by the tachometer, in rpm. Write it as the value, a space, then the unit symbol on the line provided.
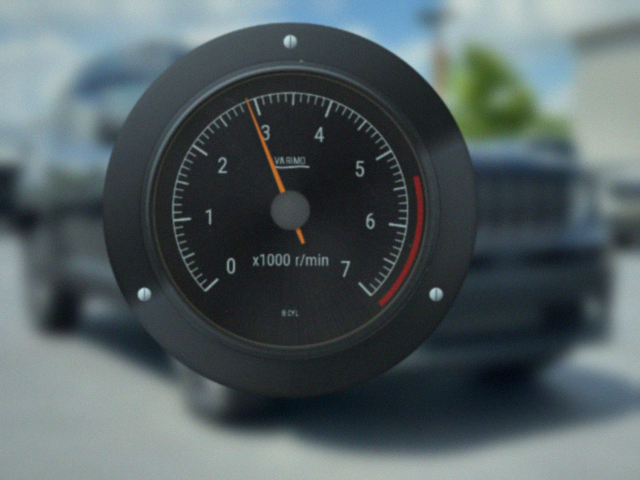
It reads 2900 rpm
